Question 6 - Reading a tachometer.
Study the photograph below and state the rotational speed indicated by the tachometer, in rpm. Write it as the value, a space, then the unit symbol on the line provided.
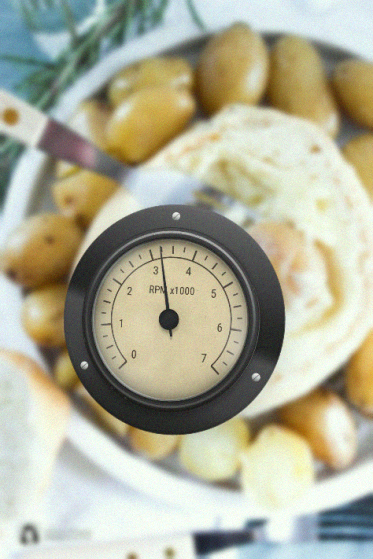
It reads 3250 rpm
